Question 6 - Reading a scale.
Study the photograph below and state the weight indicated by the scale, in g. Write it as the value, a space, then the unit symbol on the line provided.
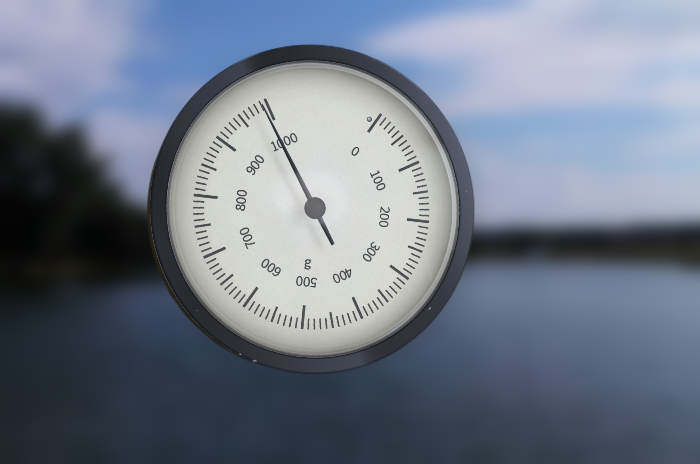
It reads 990 g
